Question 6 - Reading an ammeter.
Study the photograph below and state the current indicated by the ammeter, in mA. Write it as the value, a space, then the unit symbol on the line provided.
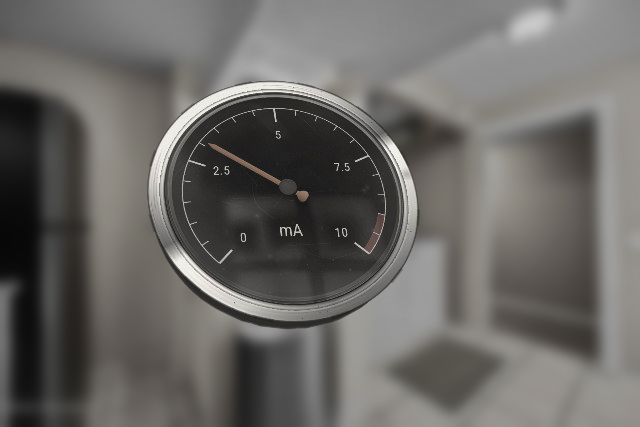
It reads 3 mA
